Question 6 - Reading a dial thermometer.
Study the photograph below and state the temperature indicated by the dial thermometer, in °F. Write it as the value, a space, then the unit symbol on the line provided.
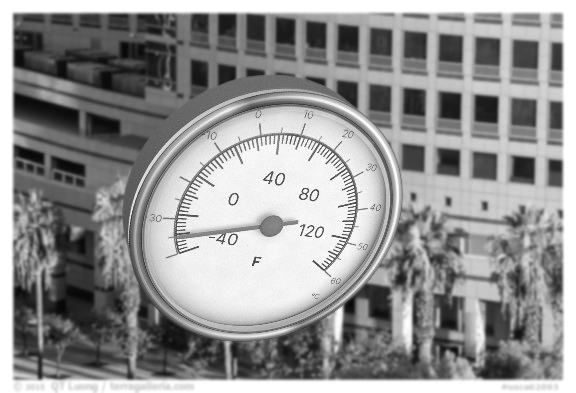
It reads -30 °F
